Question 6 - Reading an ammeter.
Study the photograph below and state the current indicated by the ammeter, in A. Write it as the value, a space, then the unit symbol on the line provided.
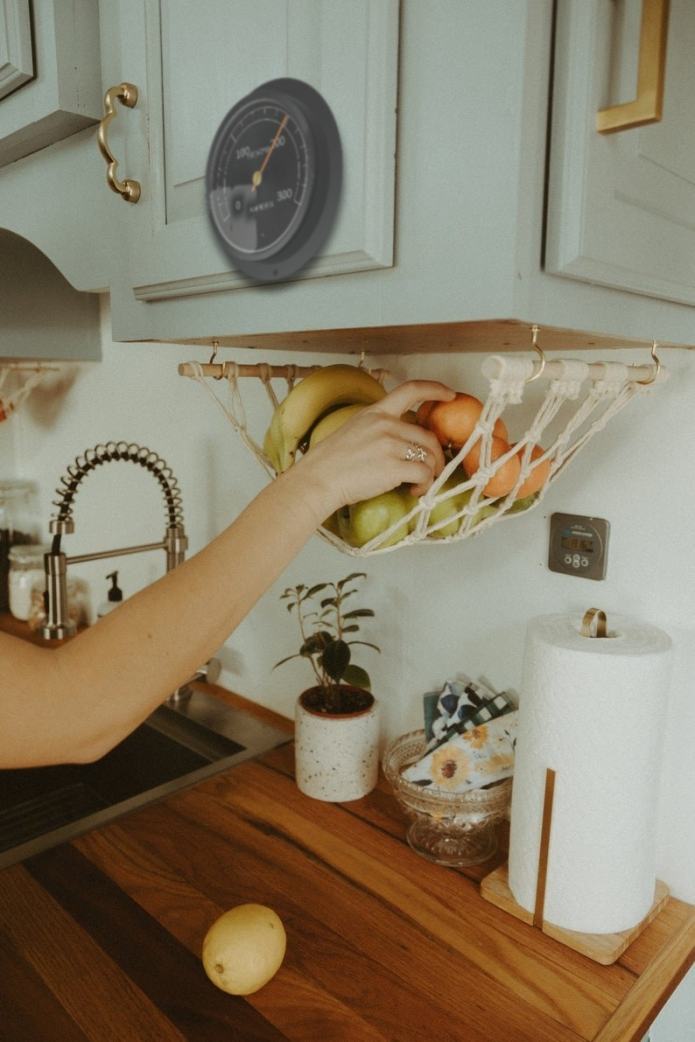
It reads 200 A
